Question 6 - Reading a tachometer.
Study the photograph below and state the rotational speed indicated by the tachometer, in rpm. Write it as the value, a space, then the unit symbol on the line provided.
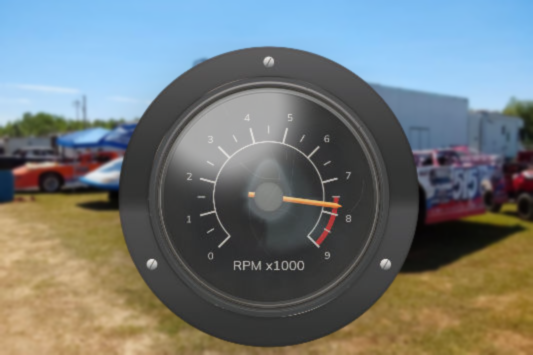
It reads 7750 rpm
